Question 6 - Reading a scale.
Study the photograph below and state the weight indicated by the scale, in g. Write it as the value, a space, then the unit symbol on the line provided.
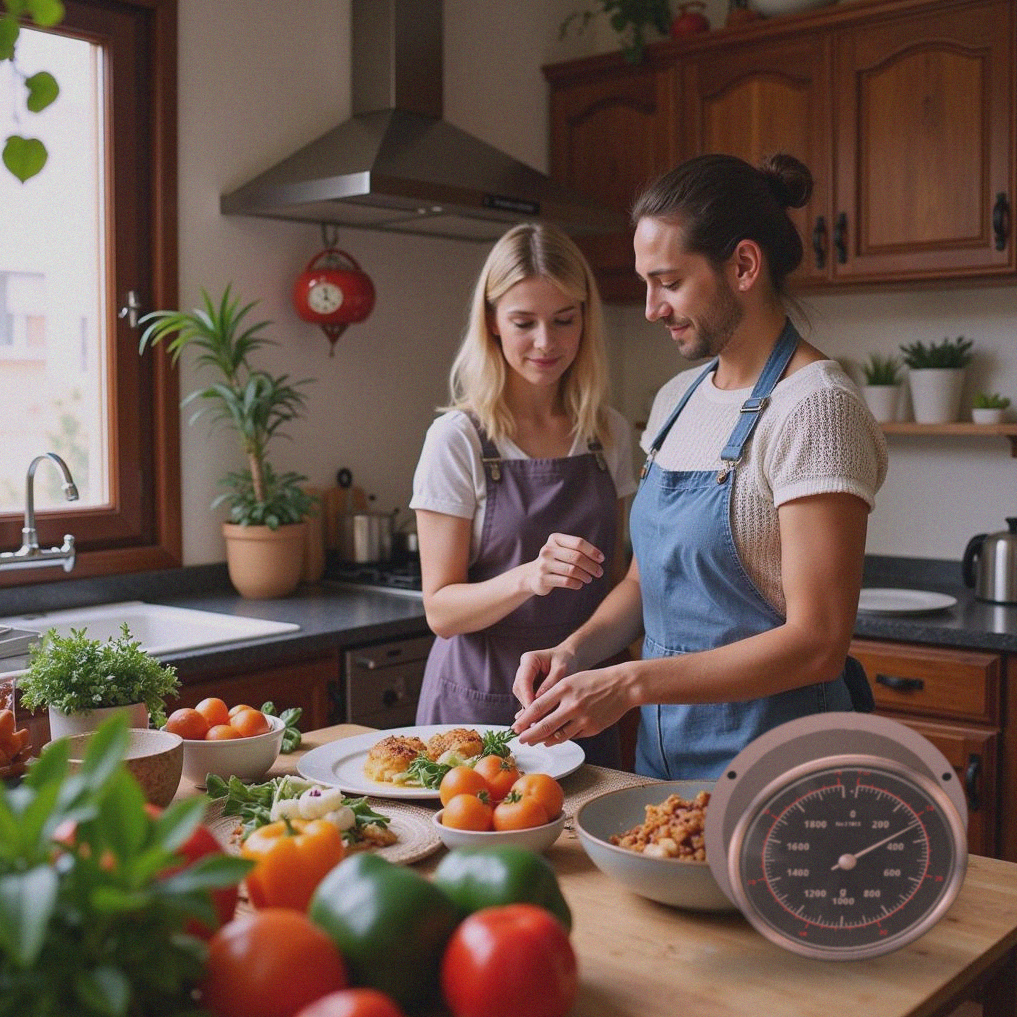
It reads 300 g
